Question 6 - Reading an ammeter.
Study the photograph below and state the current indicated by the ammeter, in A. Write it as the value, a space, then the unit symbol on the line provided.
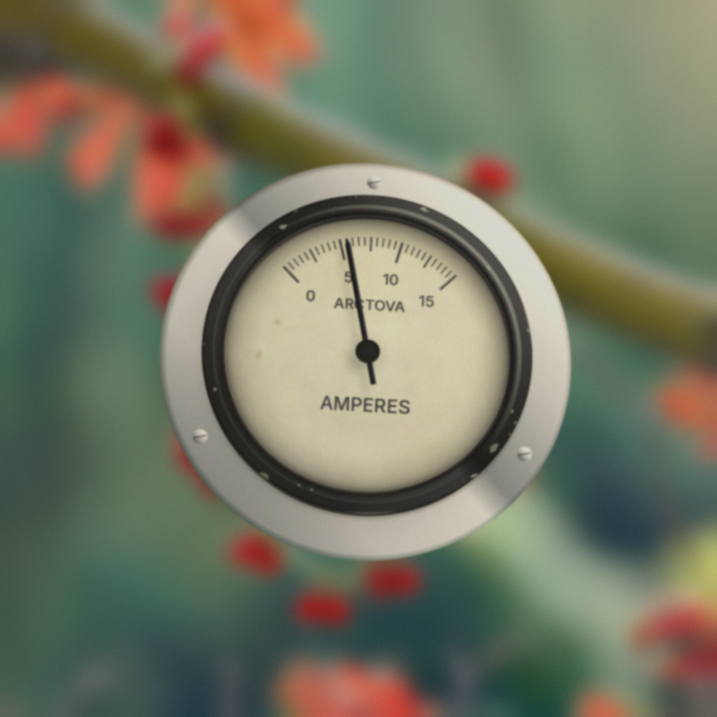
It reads 5.5 A
